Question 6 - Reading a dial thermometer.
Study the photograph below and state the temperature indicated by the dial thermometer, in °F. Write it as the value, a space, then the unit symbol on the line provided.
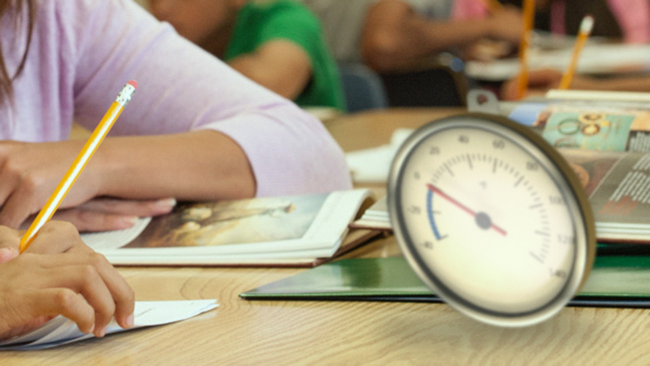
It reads 0 °F
